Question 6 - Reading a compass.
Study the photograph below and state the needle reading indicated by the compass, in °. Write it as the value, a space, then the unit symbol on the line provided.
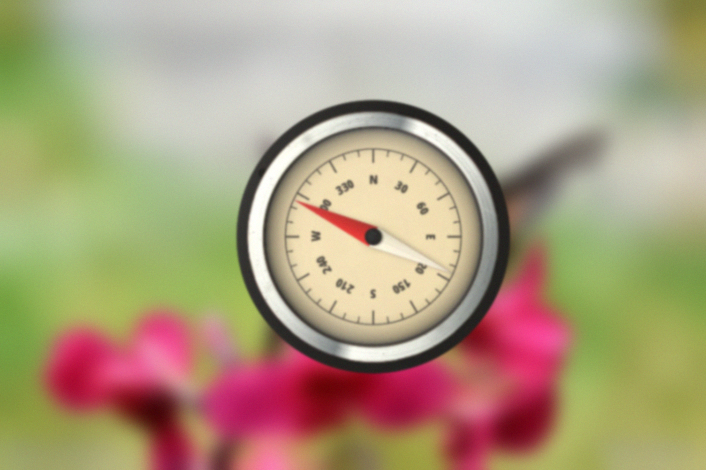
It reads 295 °
